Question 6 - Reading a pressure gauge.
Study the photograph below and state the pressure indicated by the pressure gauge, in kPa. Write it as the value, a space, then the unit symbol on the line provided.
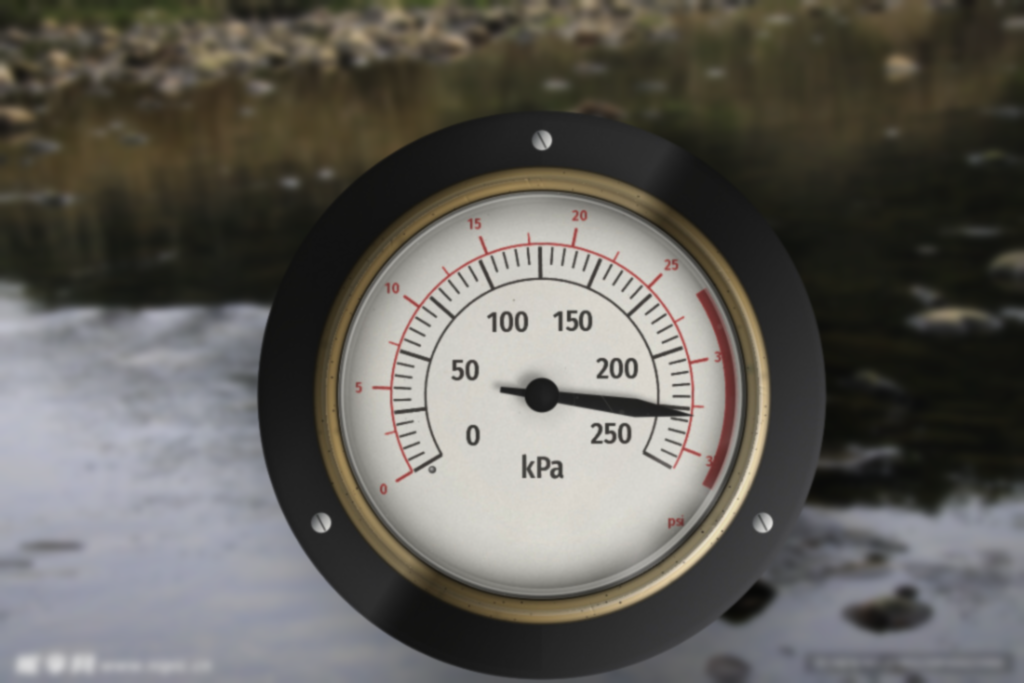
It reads 227.5 kPa
